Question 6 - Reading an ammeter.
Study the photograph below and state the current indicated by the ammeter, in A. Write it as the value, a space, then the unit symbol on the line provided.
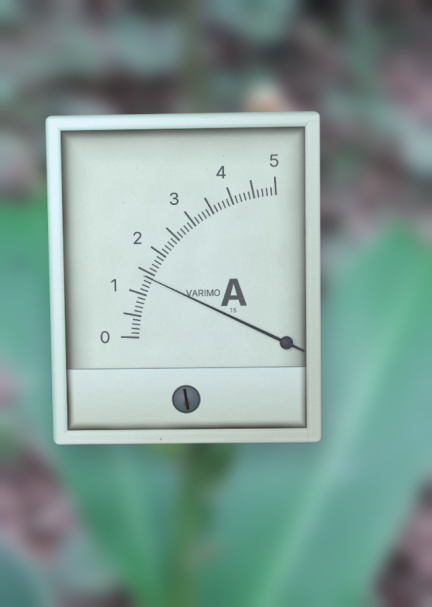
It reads 1.4 A
